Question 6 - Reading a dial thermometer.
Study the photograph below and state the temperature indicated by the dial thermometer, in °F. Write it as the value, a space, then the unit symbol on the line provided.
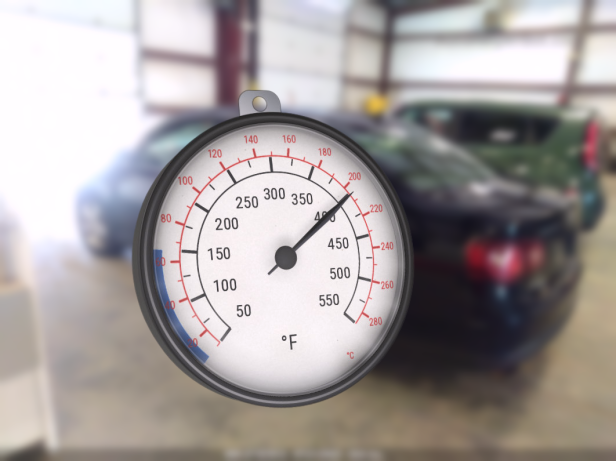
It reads 400 °F
